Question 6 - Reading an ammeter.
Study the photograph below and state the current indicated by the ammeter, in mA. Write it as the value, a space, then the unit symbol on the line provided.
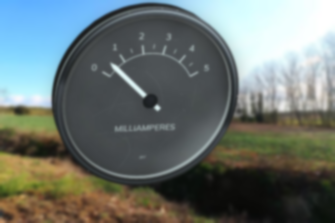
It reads 0.5 mA
